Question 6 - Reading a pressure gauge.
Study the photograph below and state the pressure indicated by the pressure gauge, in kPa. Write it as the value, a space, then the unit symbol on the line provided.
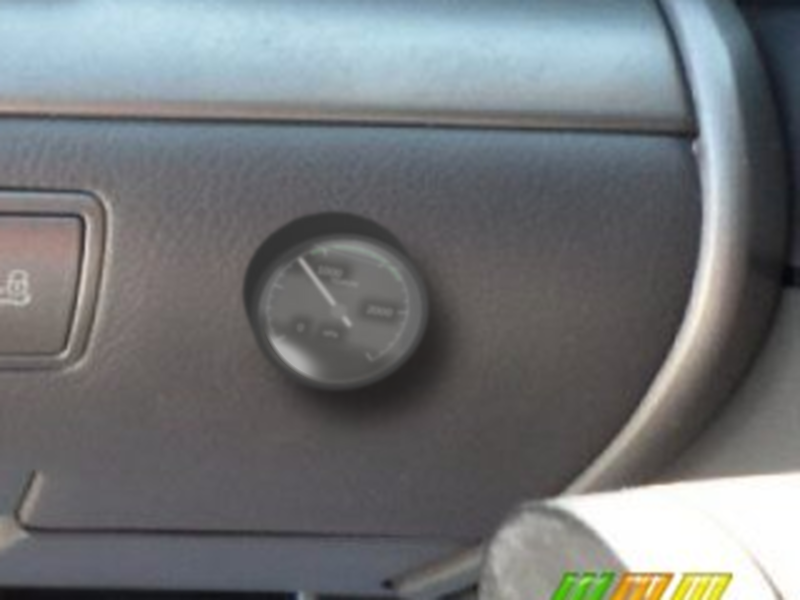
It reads 800 kPa
